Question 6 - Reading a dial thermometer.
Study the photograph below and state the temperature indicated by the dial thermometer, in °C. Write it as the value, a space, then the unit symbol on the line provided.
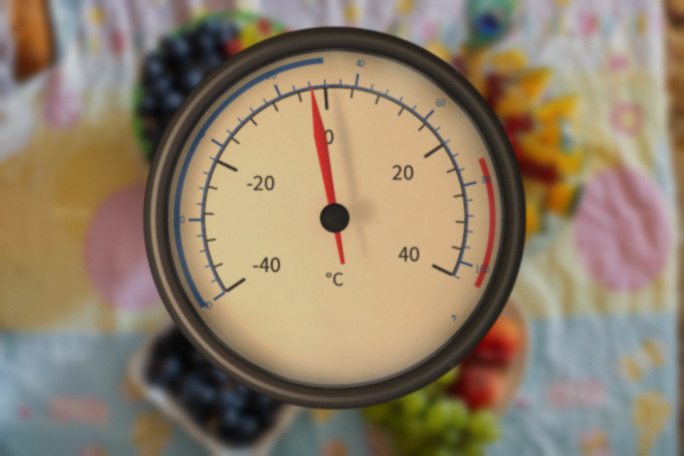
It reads -2 °C
